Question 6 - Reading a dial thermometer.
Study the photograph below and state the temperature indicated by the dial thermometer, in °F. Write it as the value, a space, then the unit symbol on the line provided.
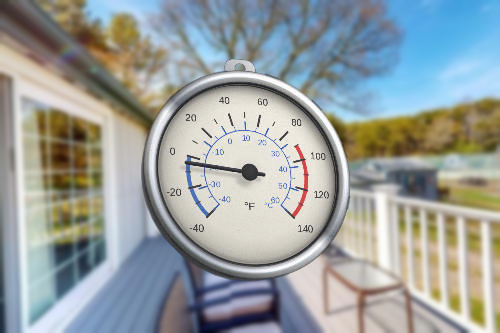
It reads -5 °F
